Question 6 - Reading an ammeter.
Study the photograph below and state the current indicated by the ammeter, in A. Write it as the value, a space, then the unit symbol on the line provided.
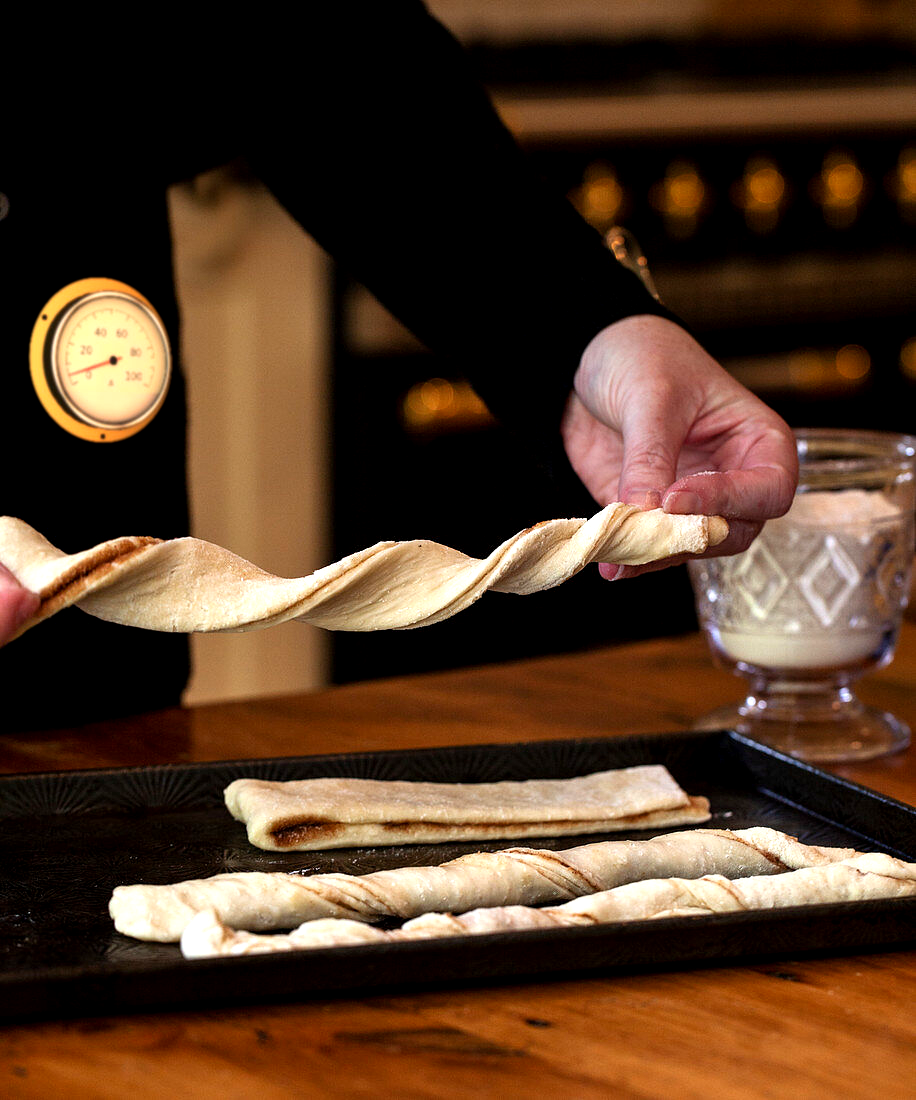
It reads 5 A
